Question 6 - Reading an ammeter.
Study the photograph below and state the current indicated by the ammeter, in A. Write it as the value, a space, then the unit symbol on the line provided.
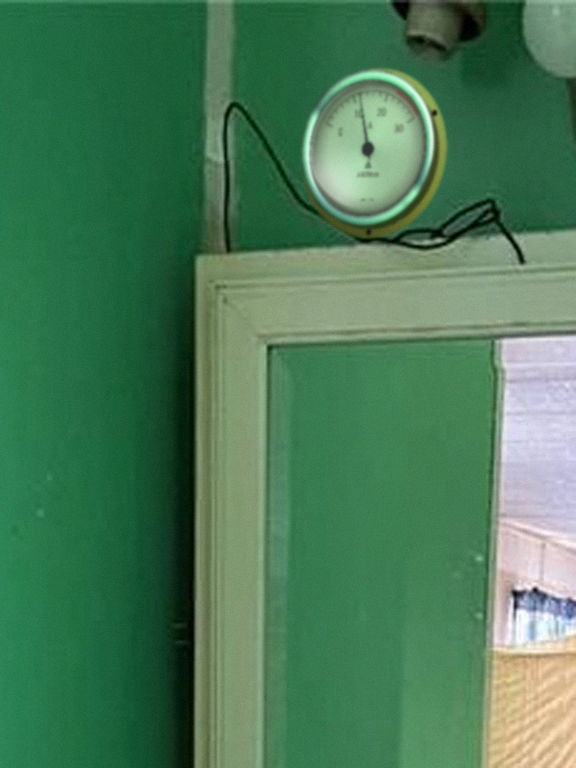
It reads 12 A
